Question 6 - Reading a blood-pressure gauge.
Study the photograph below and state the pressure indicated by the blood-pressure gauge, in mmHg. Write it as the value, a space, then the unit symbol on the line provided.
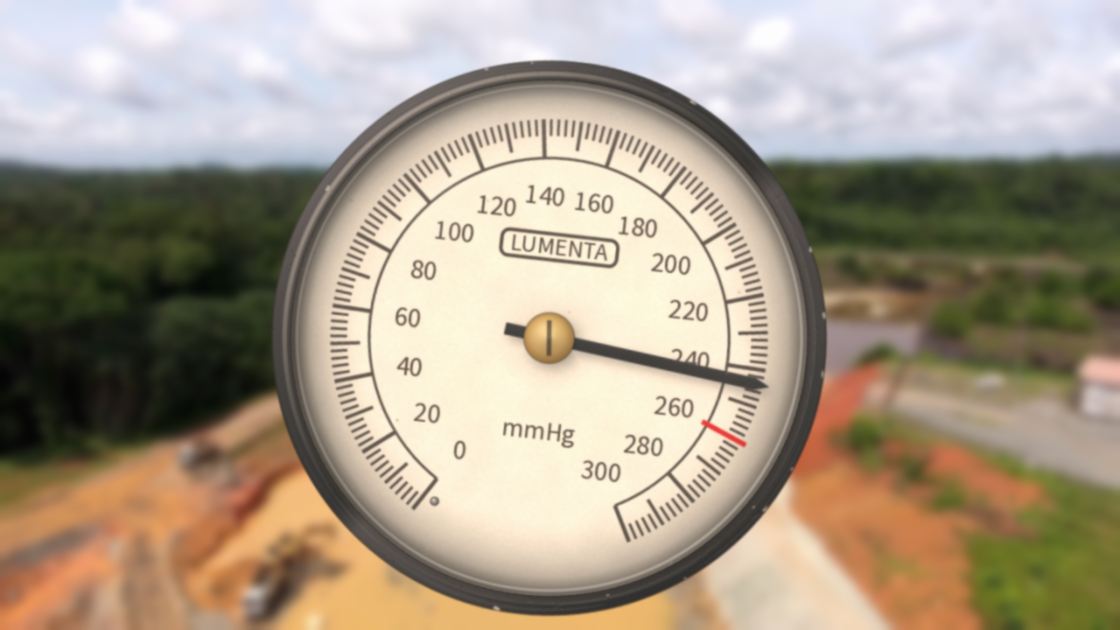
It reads 244 mmHg
